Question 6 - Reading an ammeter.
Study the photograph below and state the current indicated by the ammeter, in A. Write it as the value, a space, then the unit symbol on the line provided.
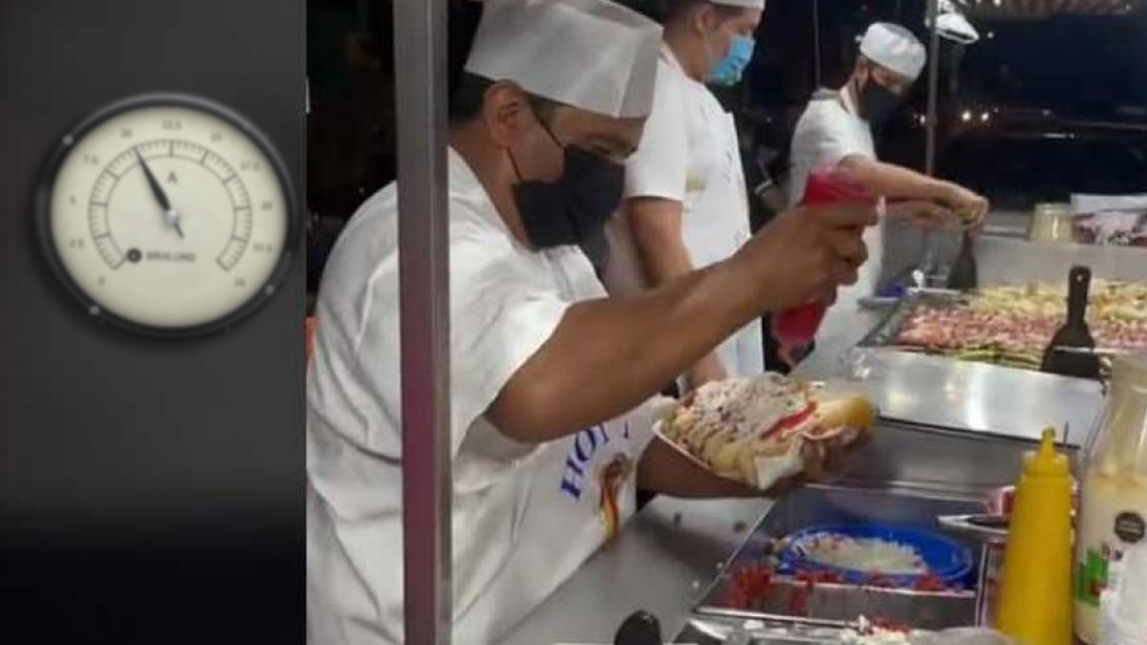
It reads 10 A
